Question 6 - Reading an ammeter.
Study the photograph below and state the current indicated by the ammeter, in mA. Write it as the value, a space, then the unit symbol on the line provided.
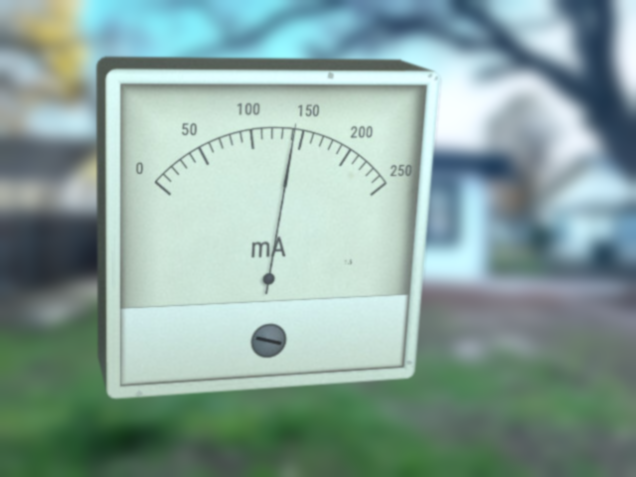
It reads 140 mA
